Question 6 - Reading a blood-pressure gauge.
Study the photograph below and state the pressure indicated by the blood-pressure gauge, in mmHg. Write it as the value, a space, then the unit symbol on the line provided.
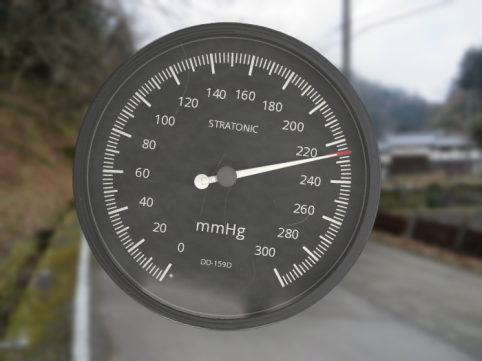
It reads 226 mmHg
